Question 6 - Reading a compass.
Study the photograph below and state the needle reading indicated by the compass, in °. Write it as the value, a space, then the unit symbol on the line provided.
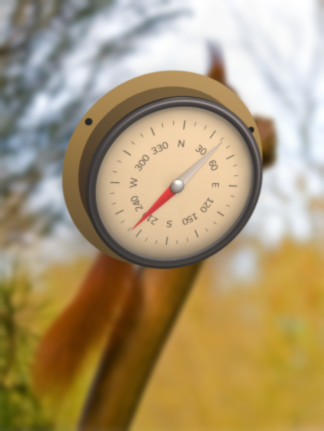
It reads 220 °
